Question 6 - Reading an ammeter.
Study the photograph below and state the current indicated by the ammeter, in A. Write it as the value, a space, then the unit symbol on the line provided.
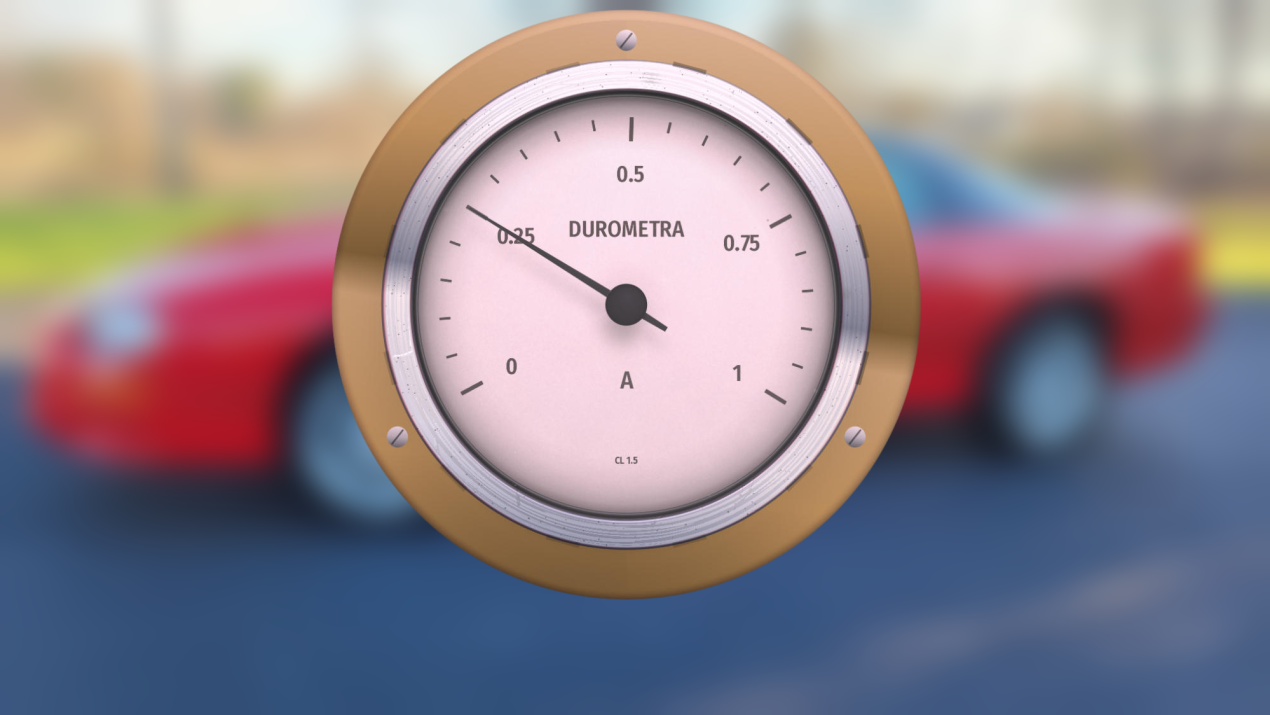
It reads 0.25 A
